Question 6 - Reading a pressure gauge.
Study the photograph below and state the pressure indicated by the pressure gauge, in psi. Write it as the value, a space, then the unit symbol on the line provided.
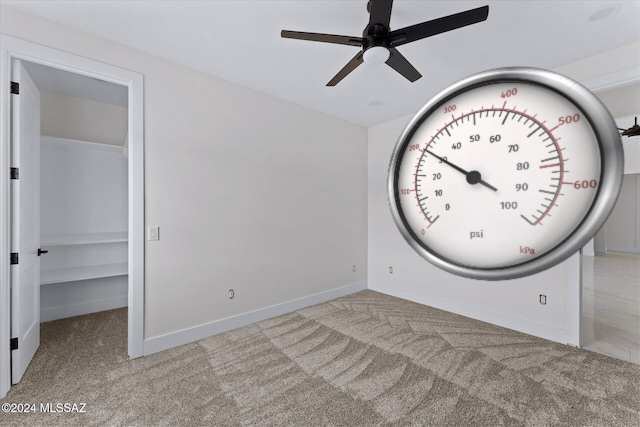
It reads 30 psi
